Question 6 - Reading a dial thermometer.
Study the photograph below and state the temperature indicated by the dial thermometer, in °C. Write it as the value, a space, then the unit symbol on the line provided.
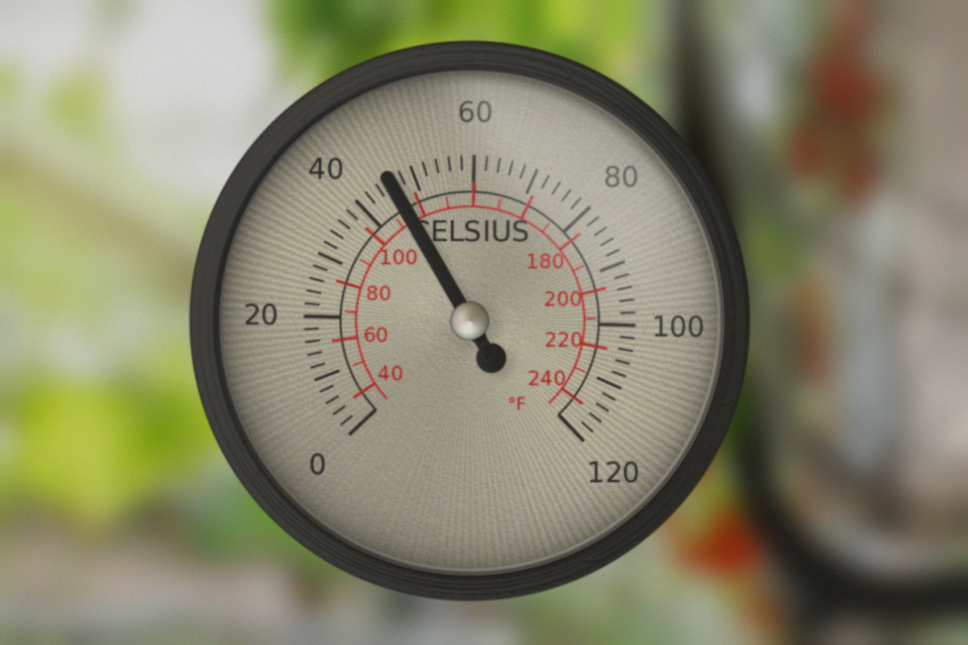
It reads 46 °C
